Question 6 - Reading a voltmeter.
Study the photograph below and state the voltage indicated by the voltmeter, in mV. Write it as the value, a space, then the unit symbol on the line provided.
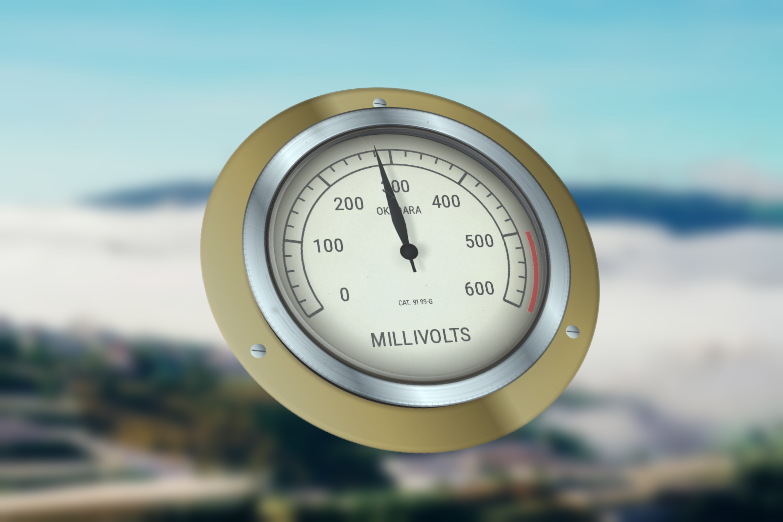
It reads 280 mV
